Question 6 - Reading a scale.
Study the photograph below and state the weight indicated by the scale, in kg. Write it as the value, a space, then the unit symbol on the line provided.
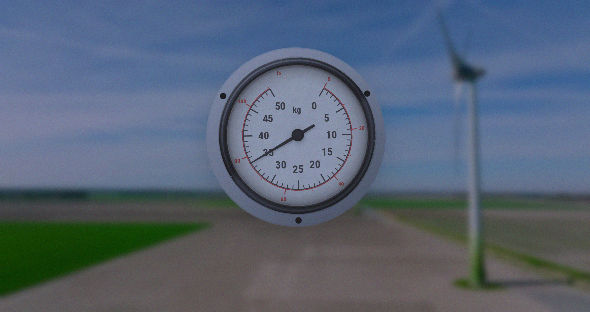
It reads 35 kg
